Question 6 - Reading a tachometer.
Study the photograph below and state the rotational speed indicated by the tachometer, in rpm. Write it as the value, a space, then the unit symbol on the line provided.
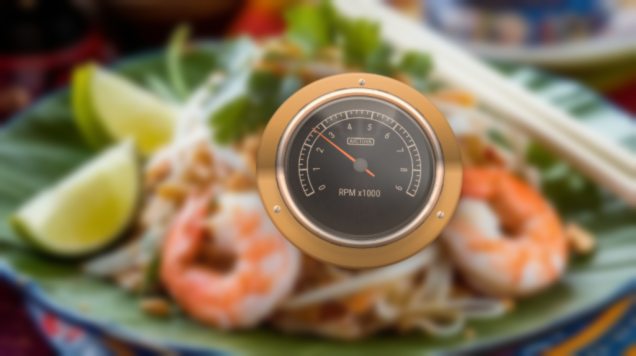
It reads 2600 rpm
